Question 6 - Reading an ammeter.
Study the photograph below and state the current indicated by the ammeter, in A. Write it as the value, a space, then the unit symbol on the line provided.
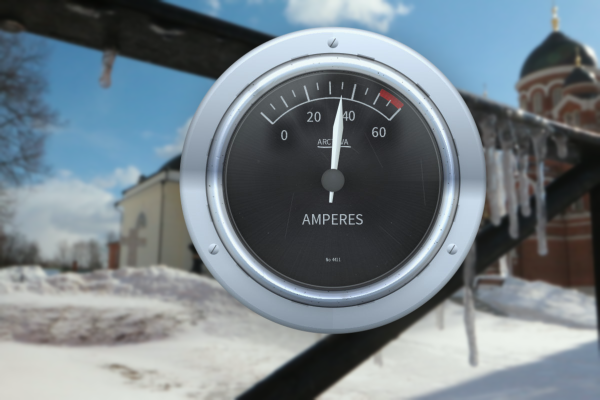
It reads 35 A
